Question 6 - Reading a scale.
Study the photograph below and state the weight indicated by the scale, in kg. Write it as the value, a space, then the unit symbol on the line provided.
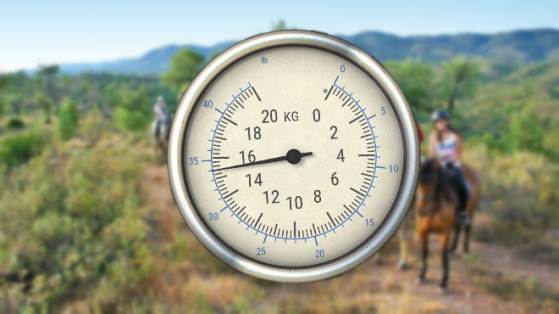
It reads 15.4 kg
